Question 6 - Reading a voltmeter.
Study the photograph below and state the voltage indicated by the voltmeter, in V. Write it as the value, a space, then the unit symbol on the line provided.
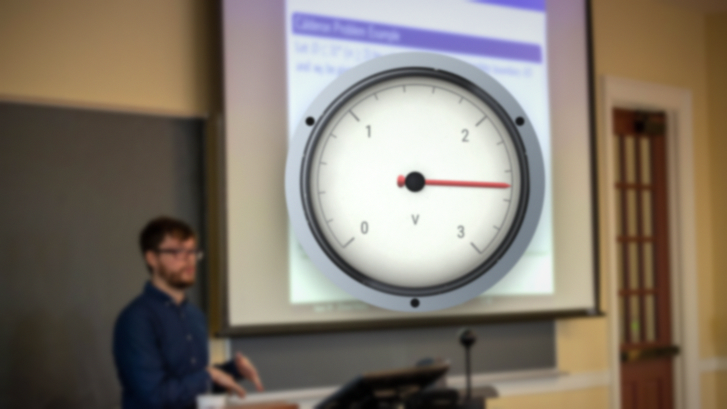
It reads 2.5 V
